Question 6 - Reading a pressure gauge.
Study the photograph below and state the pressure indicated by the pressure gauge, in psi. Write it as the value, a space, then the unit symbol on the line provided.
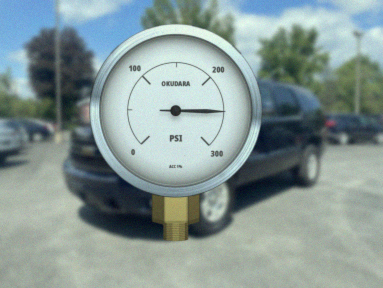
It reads 250 psi
